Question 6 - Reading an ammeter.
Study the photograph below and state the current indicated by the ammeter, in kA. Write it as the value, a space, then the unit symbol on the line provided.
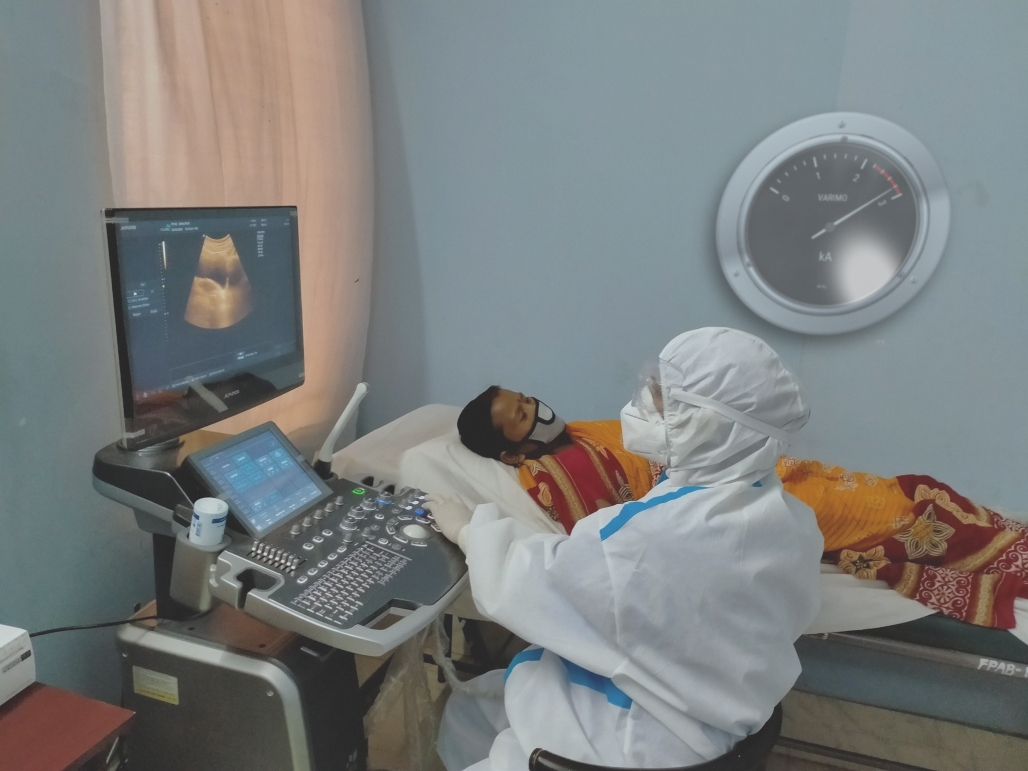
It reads 2.8 kA
